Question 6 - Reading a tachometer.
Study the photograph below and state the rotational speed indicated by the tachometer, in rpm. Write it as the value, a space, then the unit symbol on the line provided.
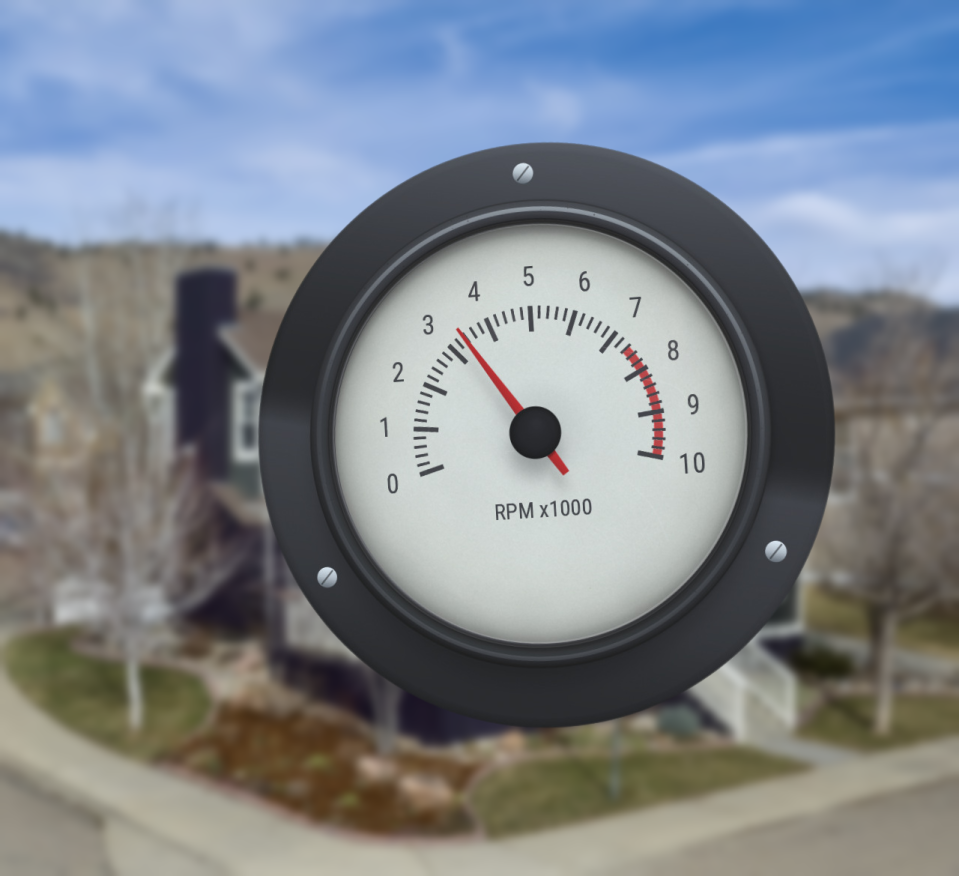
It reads 3400 rpm
